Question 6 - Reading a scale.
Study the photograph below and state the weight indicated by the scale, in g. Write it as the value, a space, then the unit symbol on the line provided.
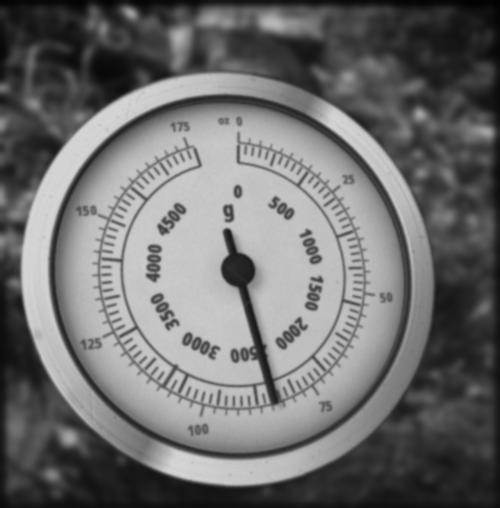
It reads 2400 g
